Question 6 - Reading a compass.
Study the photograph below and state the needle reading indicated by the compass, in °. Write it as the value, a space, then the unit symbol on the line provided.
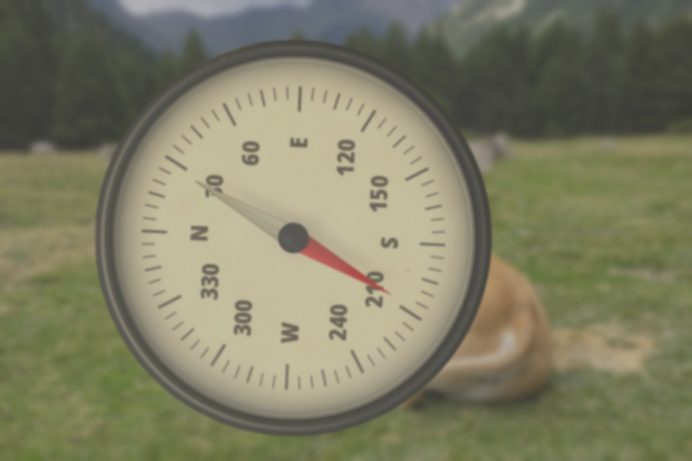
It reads 207.5 °
